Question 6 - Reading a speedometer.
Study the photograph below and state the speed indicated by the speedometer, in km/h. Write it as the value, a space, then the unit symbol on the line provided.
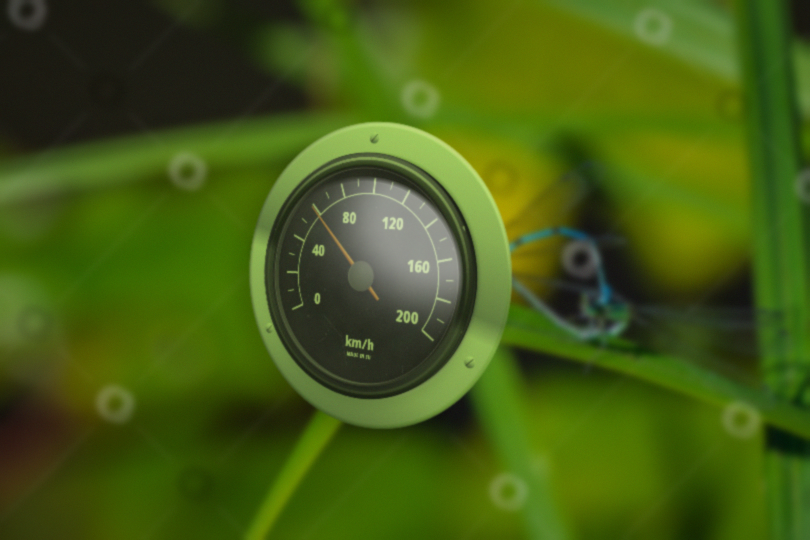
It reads 60 km/h
